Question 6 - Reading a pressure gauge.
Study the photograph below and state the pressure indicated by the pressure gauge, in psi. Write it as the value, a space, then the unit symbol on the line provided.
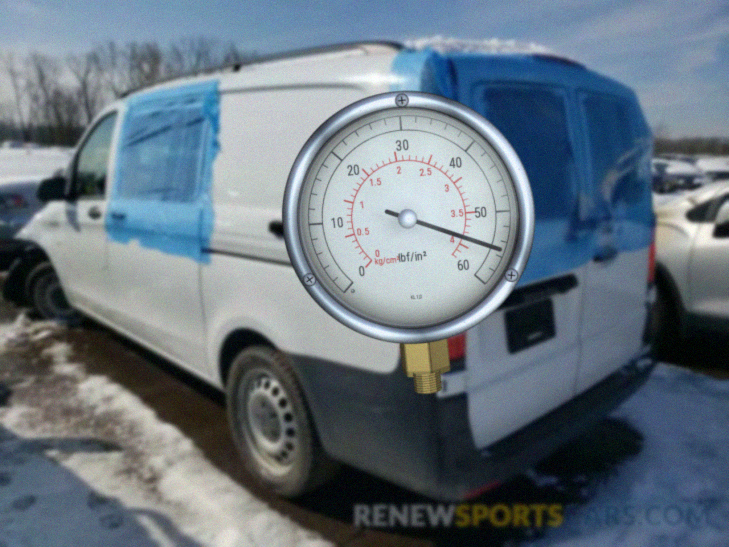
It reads 55 psi
